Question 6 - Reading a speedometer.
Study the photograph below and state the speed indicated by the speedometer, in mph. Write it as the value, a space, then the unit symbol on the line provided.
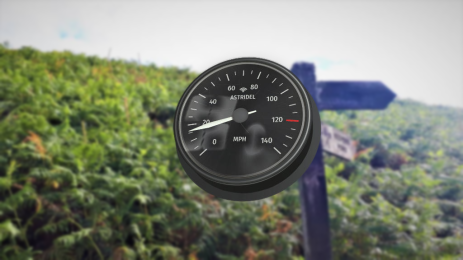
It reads 15 mph
